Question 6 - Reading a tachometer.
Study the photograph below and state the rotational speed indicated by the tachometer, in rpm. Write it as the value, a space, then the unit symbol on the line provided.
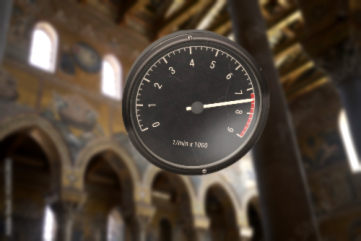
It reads 7400 rpm
